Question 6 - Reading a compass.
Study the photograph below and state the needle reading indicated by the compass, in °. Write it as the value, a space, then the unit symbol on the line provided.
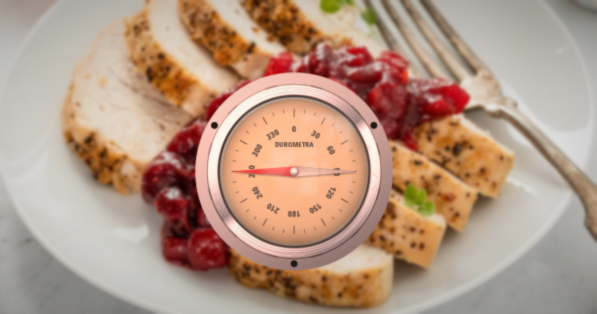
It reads 270 °
